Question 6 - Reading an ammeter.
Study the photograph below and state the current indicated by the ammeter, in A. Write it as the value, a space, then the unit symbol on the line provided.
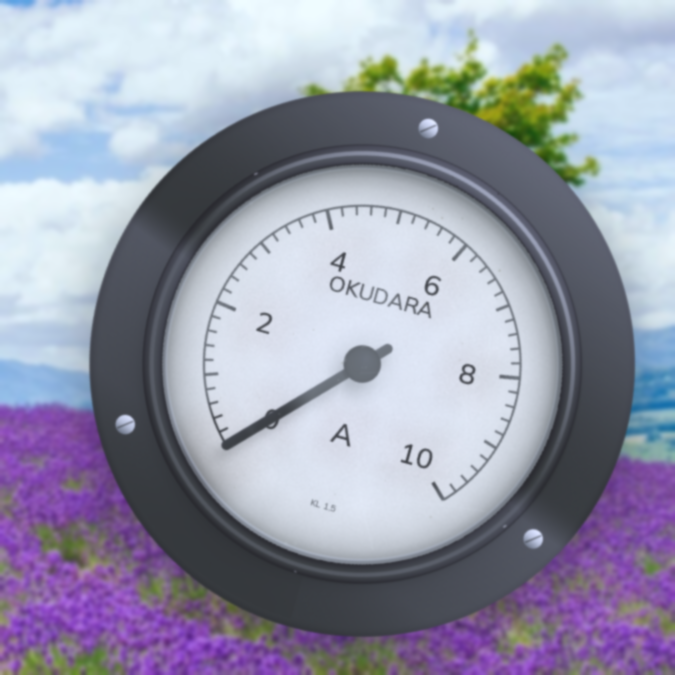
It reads 0 A
